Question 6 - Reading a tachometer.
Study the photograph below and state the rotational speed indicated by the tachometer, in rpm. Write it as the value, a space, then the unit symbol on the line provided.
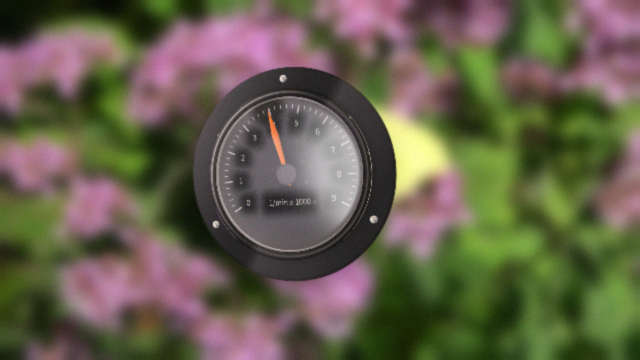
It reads 4000 rpm
